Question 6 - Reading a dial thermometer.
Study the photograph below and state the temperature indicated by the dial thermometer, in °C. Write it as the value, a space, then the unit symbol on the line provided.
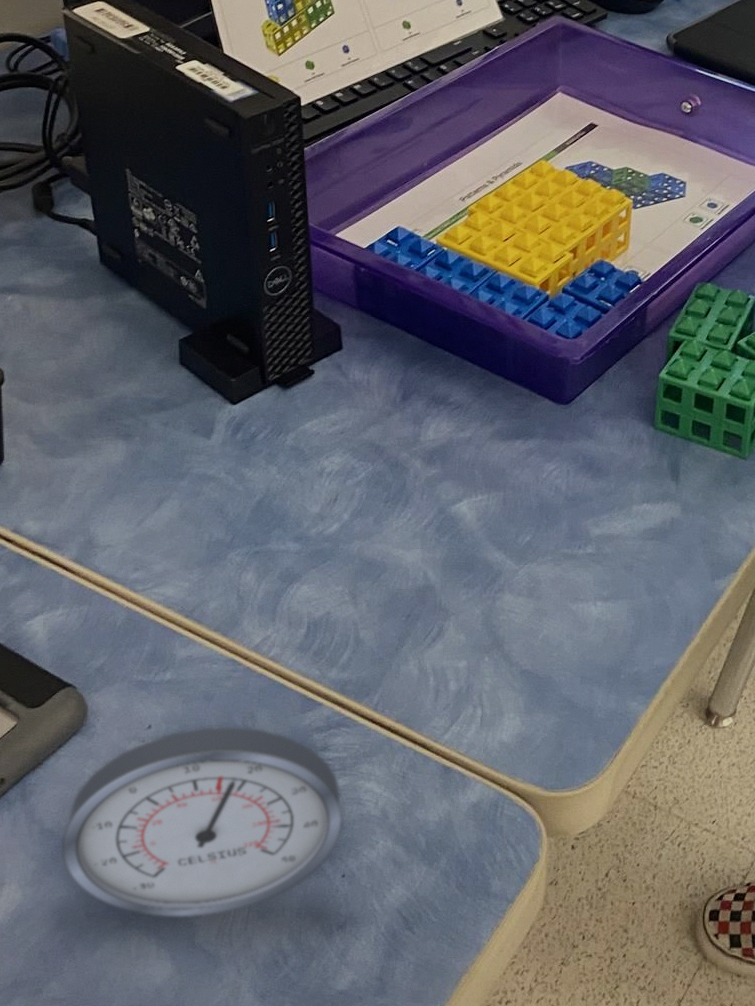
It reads 17.5 °C
